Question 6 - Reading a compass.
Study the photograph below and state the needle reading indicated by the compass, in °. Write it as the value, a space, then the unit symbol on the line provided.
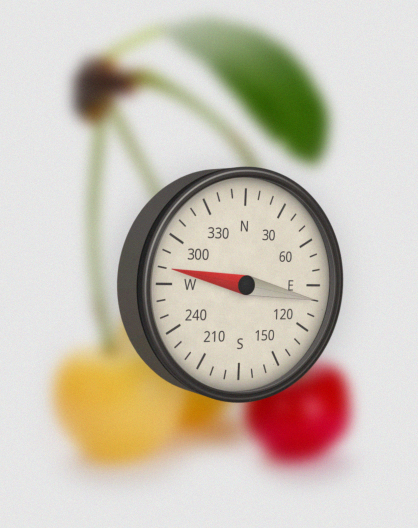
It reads 280 °
